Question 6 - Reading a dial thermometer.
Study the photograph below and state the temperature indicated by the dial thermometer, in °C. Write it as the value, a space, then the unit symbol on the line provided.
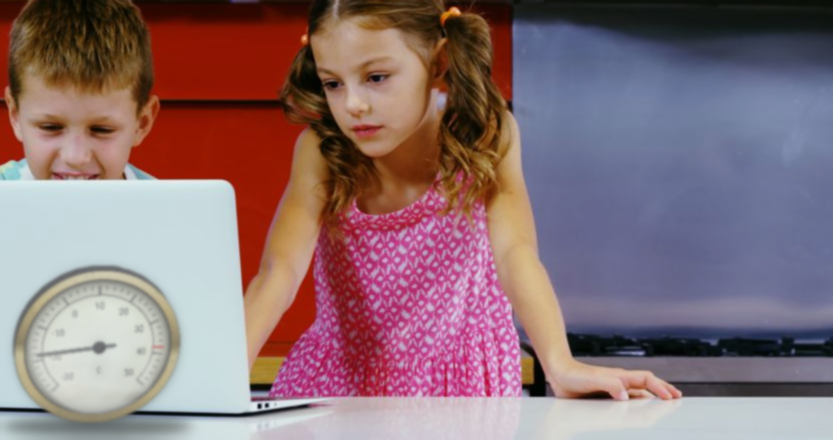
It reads -18 °C
